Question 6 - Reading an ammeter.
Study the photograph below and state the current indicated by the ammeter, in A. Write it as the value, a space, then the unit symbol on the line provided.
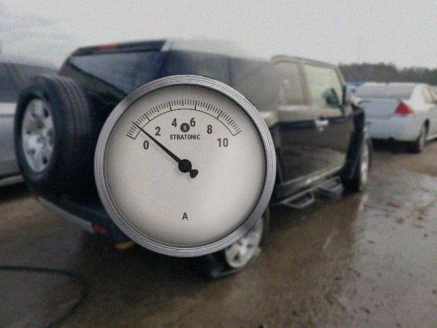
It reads 1 A
